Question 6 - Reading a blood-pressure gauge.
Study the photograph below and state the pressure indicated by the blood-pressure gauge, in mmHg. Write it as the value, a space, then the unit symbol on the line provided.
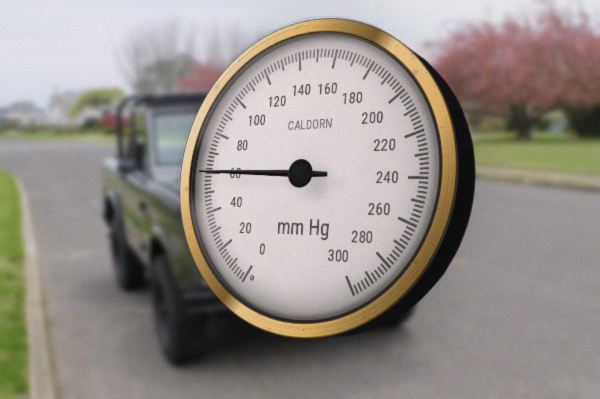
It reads 60 mmHg
